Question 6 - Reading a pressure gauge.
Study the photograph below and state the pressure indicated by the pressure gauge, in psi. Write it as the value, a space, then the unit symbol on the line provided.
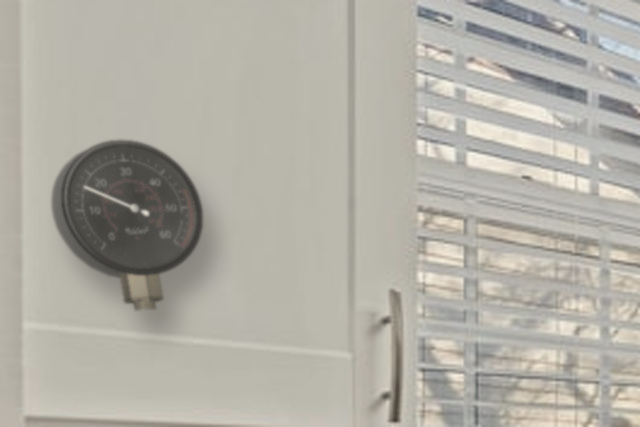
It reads 16 psi
